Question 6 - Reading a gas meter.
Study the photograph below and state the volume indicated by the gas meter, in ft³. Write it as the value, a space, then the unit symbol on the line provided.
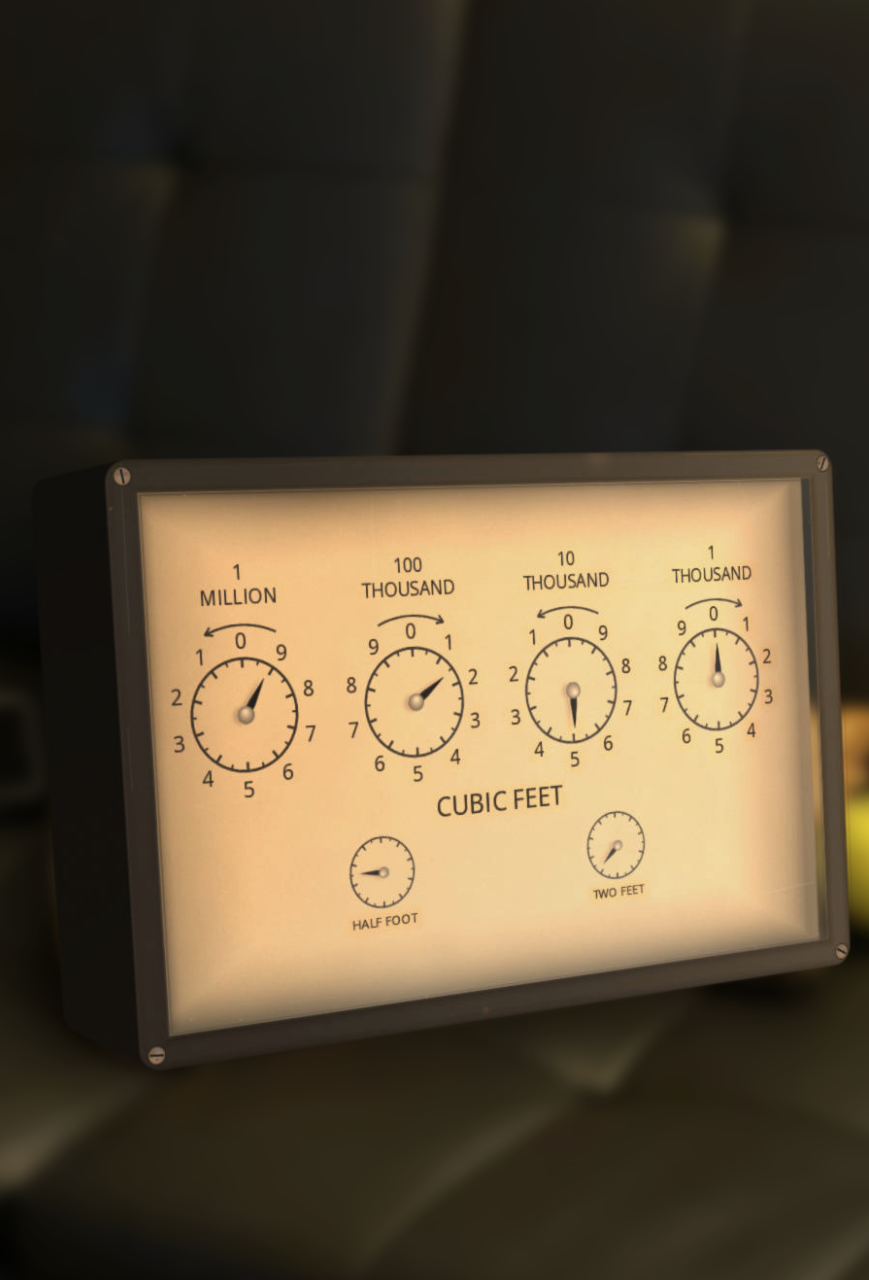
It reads 915000 ft³
